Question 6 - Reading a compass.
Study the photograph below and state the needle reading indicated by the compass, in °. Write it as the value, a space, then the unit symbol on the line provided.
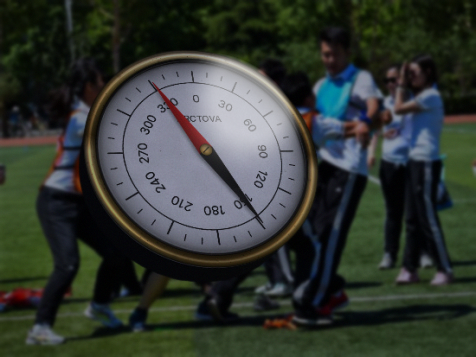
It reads 330 °
